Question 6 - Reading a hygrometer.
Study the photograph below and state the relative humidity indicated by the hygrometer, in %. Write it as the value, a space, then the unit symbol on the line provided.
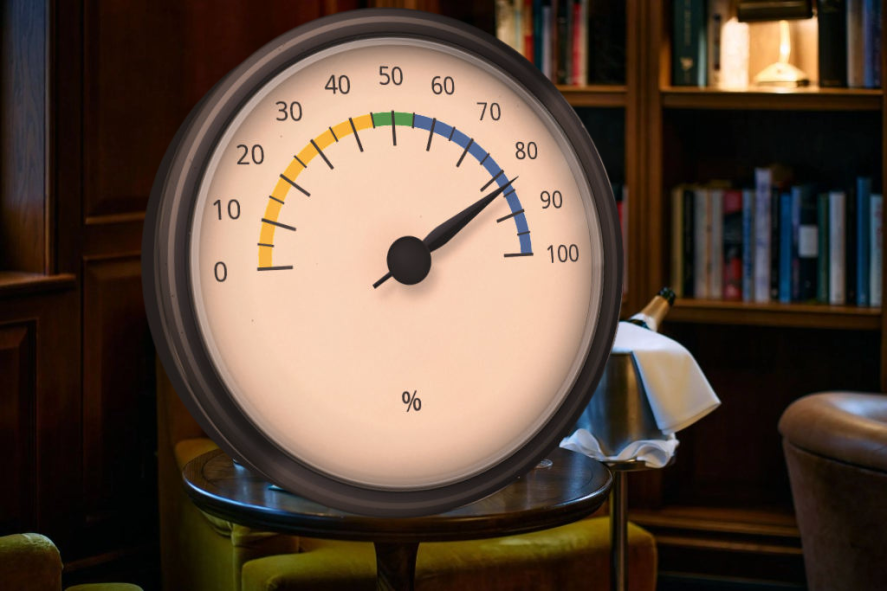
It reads 82.5 %
